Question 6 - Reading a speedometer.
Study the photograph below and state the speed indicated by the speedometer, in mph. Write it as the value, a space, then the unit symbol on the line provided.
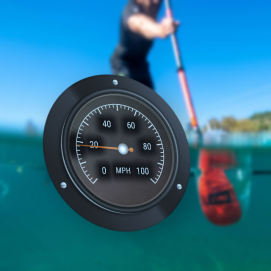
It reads 18 mph
